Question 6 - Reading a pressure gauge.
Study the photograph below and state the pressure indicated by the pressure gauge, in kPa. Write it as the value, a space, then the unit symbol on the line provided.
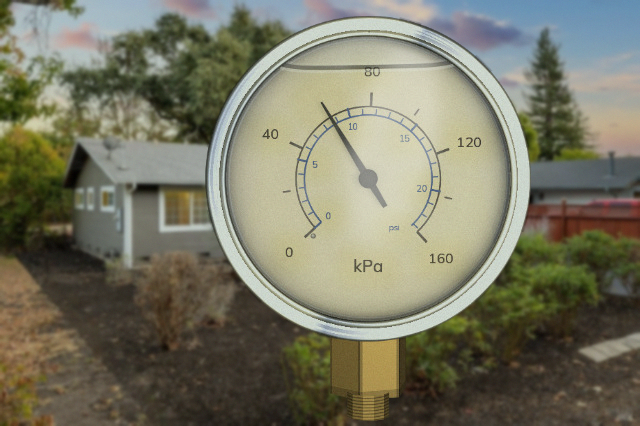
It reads 60 kPa
